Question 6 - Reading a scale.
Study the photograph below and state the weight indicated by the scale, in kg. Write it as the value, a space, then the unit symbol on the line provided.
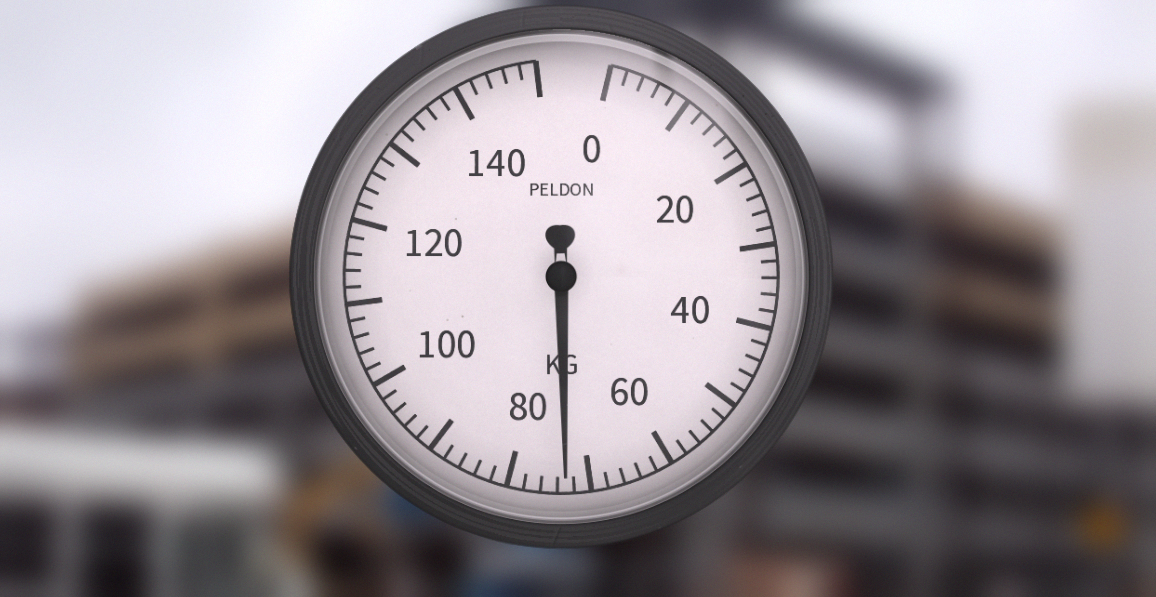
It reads 73 kg
